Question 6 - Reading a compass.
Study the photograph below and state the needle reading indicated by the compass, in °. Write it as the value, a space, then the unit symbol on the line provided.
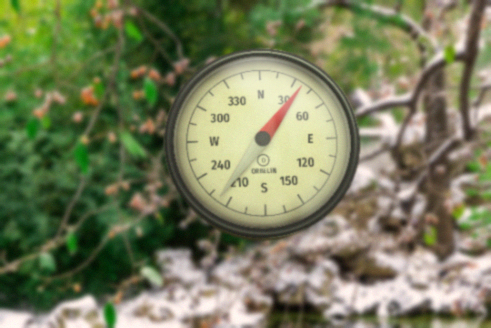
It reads 37.5 °
